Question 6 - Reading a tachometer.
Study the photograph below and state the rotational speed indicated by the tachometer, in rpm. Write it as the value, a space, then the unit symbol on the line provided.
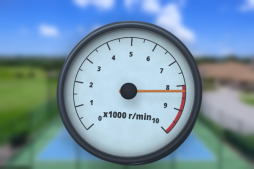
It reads 8250 rpm
